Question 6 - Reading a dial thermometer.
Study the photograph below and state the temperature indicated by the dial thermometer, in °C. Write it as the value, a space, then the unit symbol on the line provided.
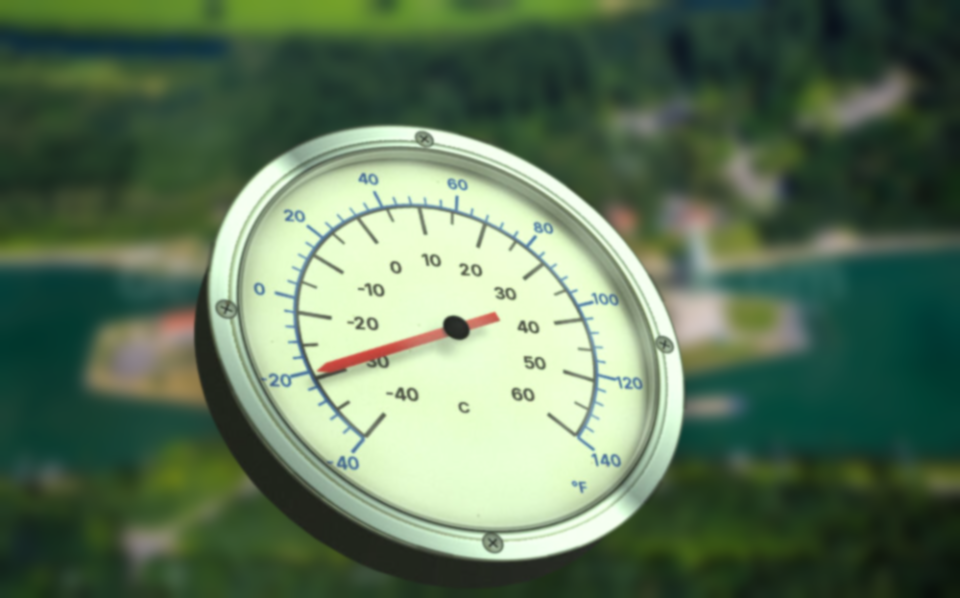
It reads -30 °C
